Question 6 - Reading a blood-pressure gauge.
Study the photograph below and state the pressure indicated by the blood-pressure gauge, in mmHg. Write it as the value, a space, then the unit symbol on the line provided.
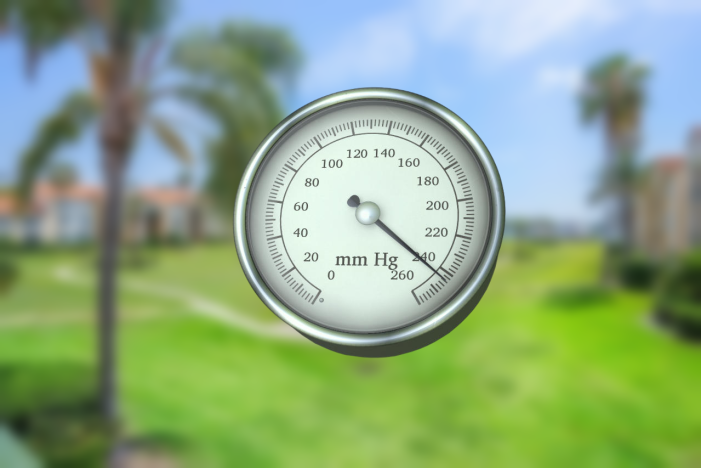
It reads 244 mmHg
